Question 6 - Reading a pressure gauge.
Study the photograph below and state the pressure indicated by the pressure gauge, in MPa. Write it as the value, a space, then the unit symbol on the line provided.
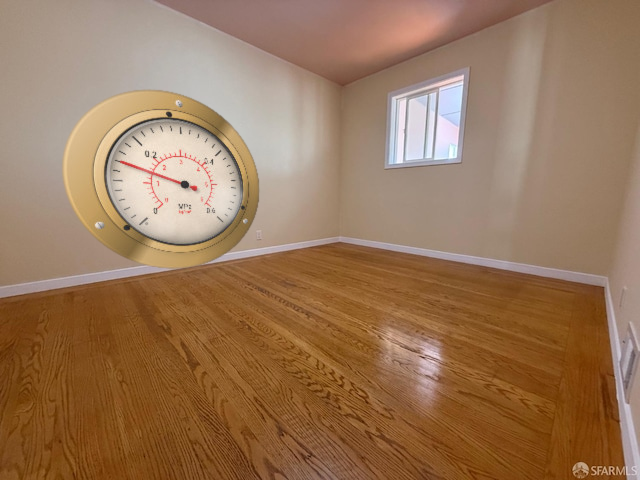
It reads 0.14 MPa
